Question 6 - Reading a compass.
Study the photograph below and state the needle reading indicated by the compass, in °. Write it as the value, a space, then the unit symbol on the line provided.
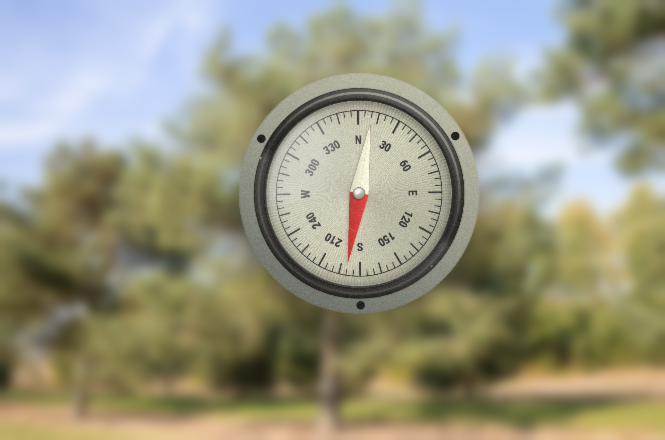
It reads 190 °
